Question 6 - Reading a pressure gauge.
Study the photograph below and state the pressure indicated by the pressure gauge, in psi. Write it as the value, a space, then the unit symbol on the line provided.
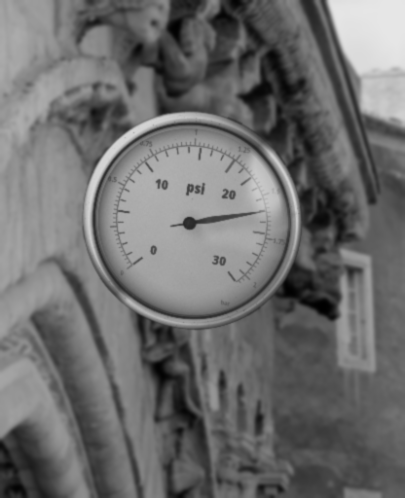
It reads 23 psi
